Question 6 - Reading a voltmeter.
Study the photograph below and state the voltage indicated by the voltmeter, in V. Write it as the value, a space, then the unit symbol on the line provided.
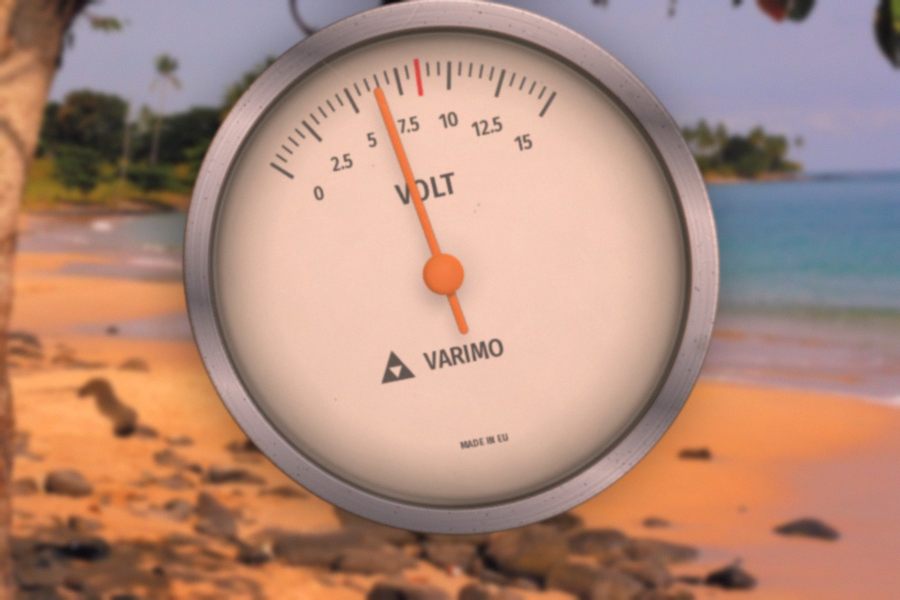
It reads 6.5 V
